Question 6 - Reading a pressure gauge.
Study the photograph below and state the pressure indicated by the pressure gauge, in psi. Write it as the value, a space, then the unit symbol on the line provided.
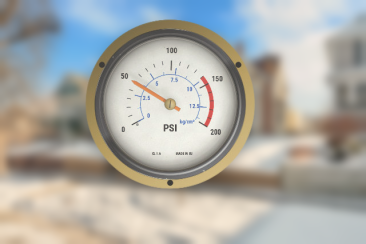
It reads 50 psi
